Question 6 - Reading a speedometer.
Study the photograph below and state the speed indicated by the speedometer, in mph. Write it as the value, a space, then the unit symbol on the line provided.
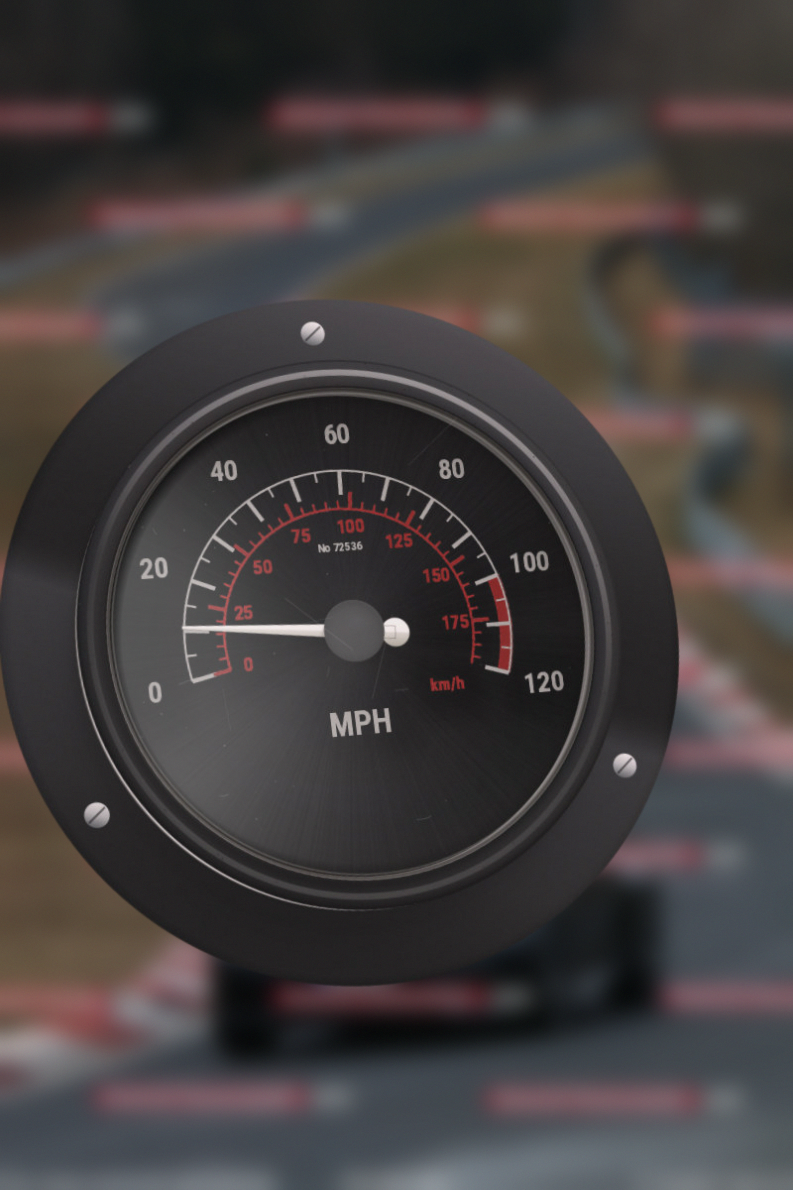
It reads 10 mph
